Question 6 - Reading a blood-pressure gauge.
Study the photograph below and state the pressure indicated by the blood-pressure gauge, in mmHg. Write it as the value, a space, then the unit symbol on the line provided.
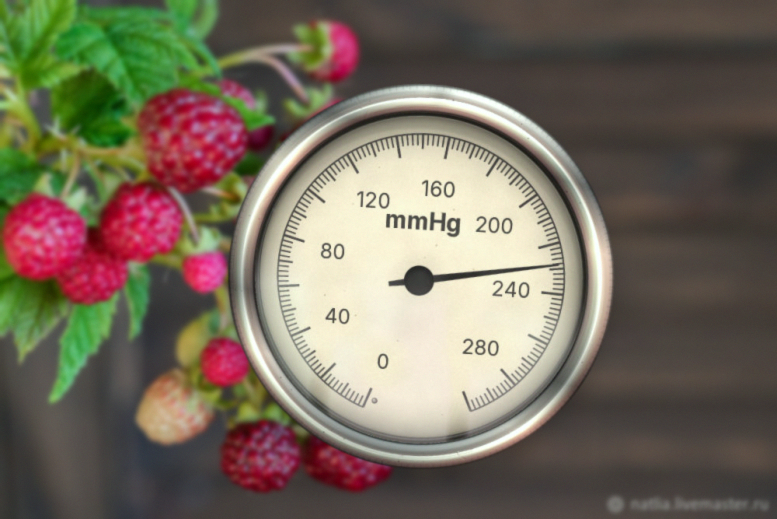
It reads 228 mmHg
